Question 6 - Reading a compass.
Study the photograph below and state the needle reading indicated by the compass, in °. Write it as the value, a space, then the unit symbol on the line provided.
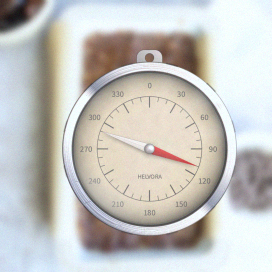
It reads 110 °
